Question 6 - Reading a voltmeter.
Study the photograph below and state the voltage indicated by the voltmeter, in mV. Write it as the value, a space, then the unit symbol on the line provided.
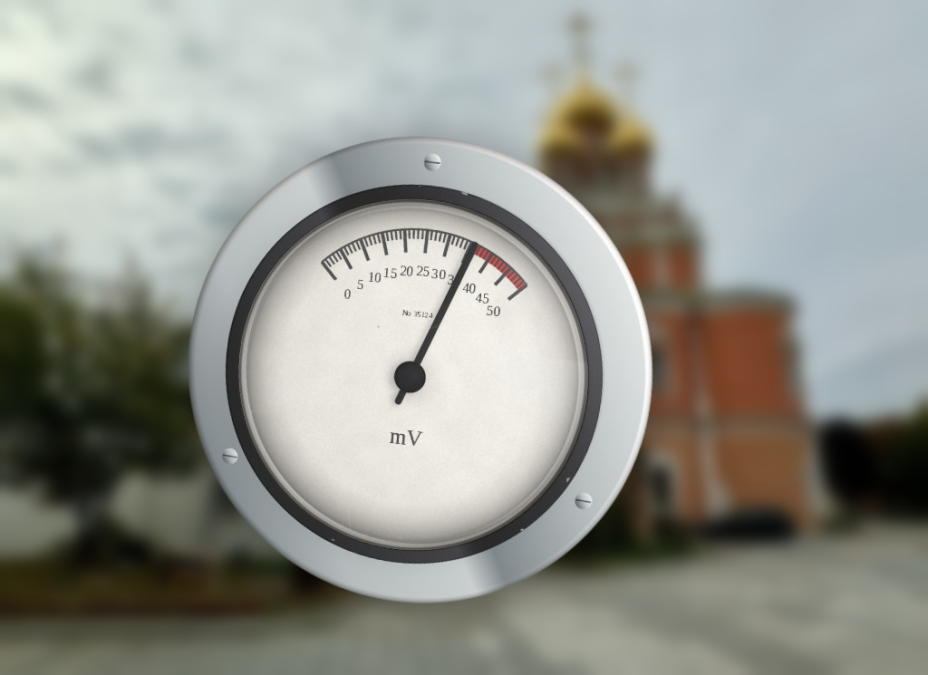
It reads 36 mV
